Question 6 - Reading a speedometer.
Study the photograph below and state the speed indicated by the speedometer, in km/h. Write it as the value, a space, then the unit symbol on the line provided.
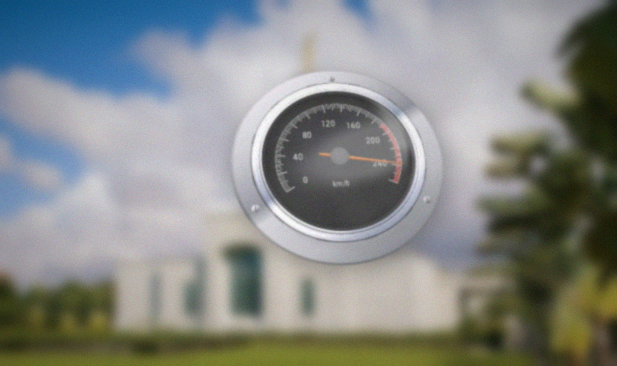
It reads 240 km/h
